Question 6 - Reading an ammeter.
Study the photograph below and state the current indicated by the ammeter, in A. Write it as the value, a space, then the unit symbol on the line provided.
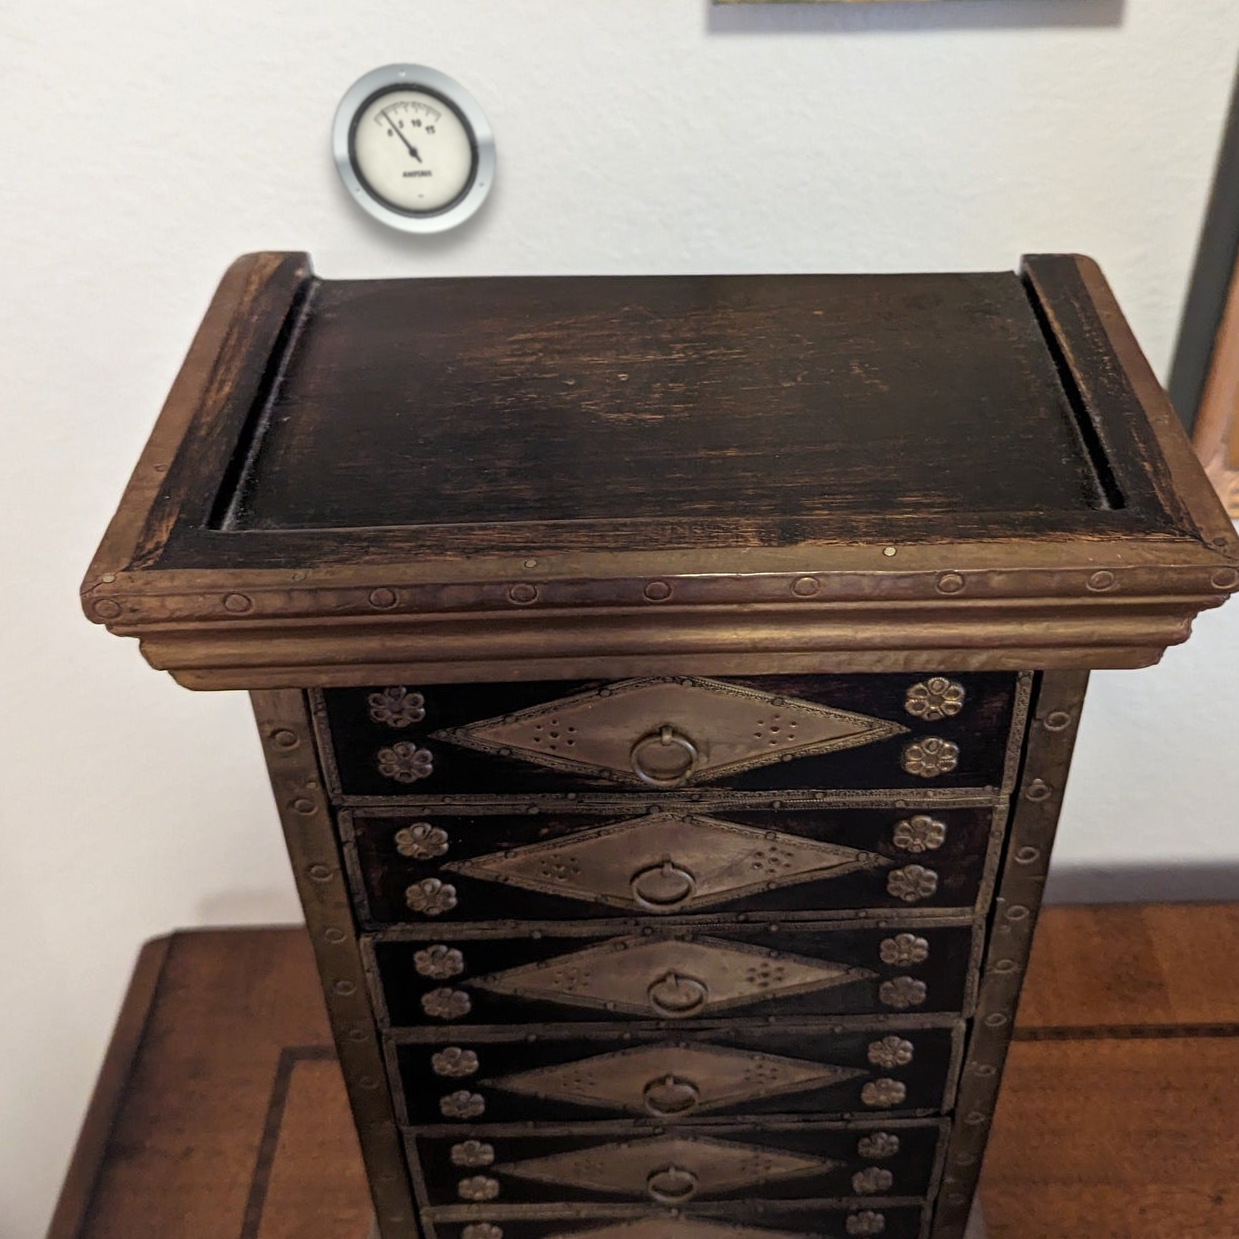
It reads 2.5 A
